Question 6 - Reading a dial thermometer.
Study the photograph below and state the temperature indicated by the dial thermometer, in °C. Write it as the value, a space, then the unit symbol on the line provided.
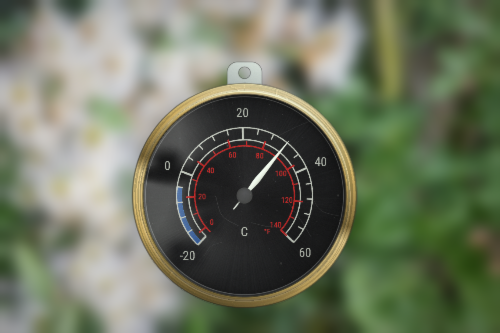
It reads 32 °C
